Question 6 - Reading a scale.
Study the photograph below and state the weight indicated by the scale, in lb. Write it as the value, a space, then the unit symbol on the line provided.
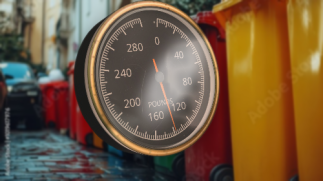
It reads 140 lb
